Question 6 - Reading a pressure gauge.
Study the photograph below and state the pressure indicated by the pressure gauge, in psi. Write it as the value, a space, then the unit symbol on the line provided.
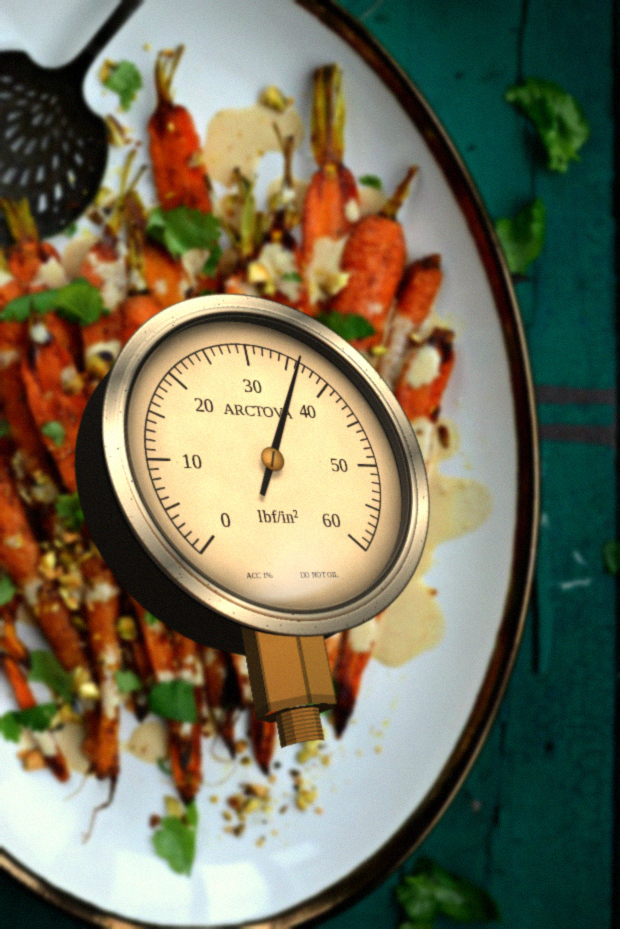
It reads 36 psi
